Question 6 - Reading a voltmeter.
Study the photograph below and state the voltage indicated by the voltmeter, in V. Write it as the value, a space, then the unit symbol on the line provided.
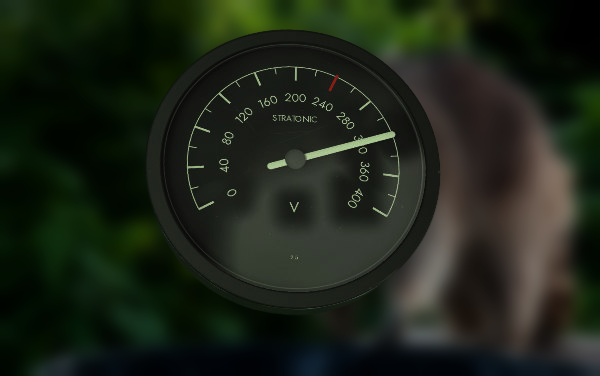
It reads 320 V
